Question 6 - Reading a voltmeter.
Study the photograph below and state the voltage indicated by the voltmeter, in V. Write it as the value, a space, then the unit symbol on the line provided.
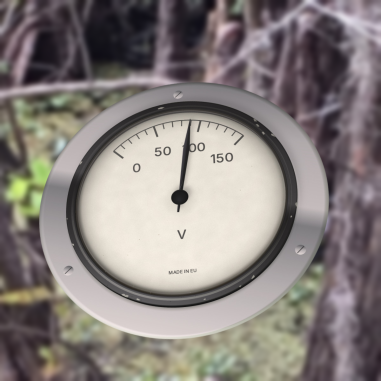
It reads 90 V
